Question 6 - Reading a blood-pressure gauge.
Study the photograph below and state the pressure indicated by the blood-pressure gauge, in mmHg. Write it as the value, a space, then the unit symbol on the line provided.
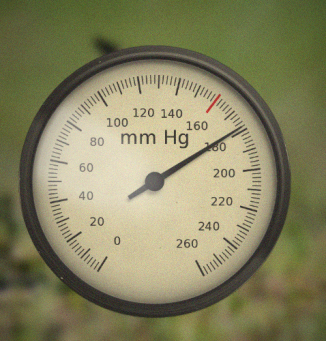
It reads 178 mmHg
